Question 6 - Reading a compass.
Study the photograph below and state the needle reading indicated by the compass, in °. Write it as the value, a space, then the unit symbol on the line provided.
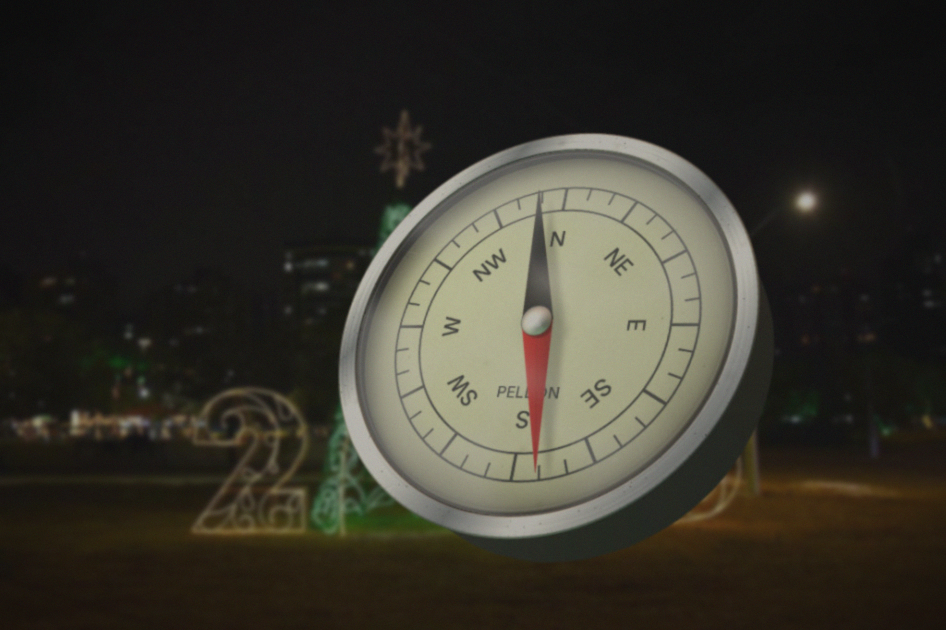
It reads 170 °
